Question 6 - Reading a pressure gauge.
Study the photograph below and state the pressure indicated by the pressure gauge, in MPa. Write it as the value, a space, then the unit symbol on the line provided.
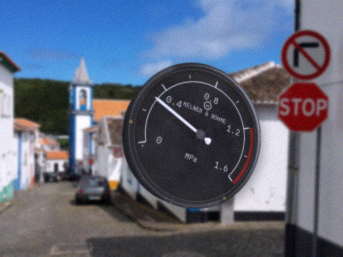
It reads 0.3 MPa
